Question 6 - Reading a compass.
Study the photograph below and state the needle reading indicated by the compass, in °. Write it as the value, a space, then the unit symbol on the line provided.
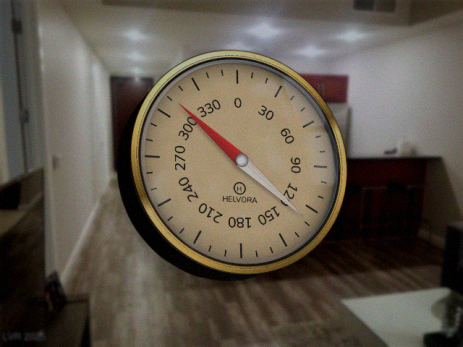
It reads 310 °
